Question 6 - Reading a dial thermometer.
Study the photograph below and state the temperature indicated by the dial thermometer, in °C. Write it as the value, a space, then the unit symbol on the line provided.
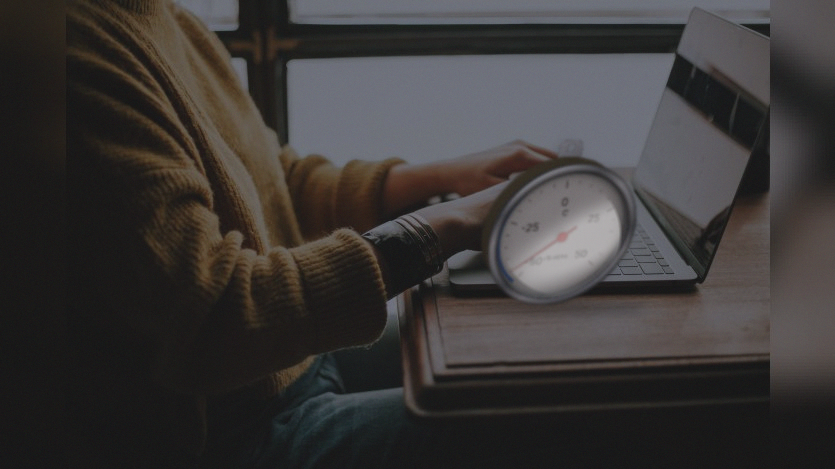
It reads -45 °C
